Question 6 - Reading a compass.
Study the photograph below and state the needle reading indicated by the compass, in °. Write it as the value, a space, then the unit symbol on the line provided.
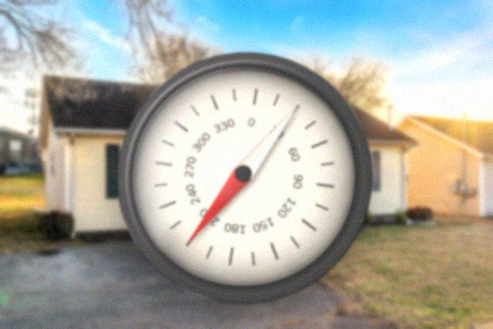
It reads 210 °
